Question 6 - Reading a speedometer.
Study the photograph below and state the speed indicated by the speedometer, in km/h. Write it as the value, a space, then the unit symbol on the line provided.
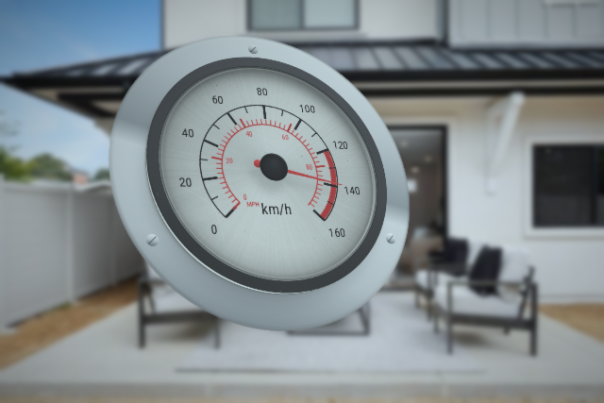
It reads 140 km/h
